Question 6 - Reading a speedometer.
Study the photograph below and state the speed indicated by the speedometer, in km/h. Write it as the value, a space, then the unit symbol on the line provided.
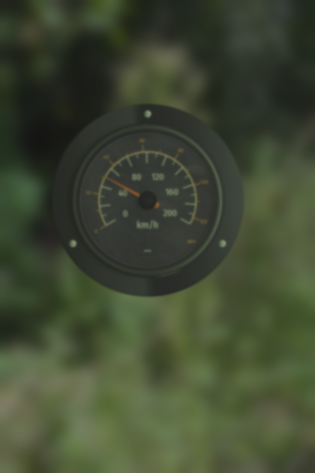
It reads 50 km/h
